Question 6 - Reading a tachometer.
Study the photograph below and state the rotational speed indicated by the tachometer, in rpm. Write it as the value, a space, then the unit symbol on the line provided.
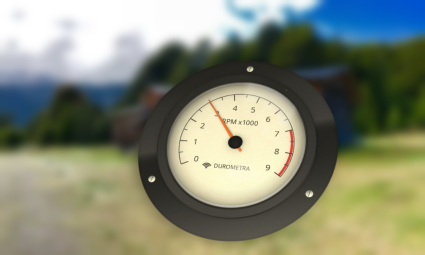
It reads 3000 rpm
